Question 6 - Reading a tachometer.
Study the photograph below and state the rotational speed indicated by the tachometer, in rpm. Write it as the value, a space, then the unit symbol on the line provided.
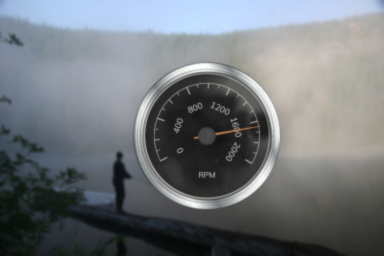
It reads 1650 rpm
